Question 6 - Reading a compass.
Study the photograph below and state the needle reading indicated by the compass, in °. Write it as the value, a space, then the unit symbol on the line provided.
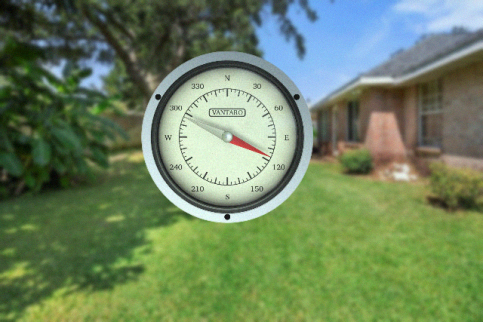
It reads 115 °
